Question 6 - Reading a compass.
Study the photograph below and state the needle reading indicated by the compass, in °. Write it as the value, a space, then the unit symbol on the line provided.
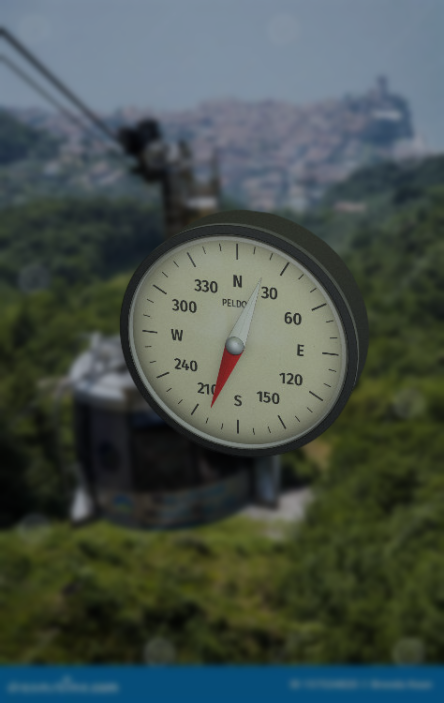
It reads 200 °
